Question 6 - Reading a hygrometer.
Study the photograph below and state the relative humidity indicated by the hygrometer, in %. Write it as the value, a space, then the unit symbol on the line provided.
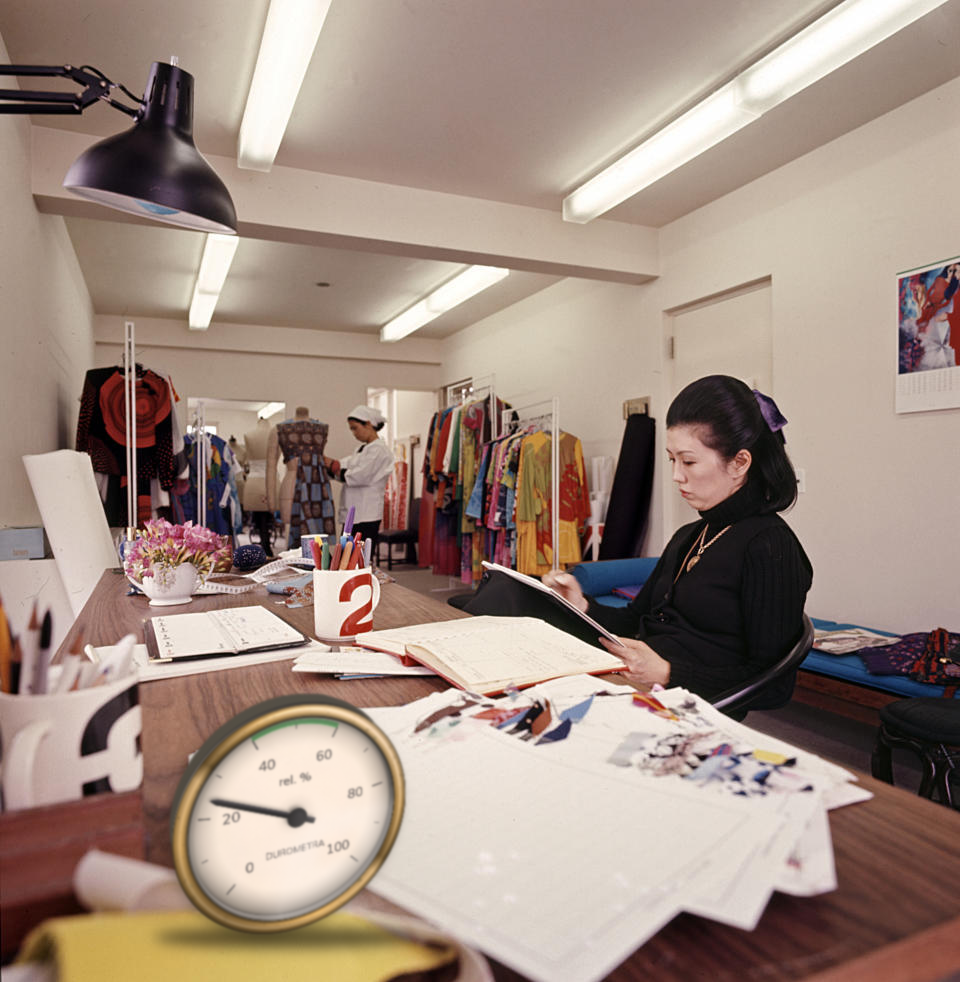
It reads 25 %
